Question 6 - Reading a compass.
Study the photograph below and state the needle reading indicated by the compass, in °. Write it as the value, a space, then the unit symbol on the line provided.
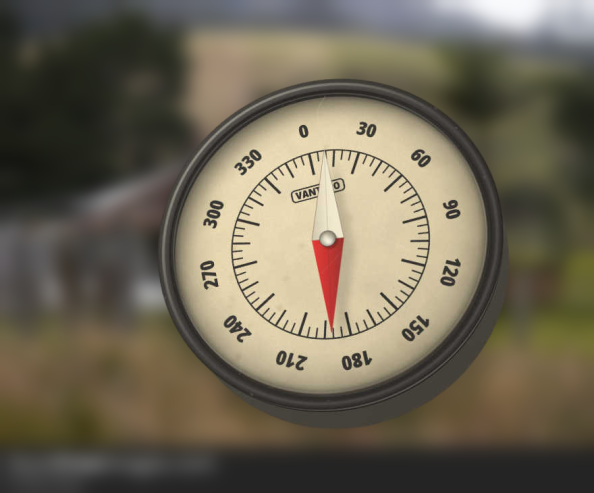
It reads 190 °
